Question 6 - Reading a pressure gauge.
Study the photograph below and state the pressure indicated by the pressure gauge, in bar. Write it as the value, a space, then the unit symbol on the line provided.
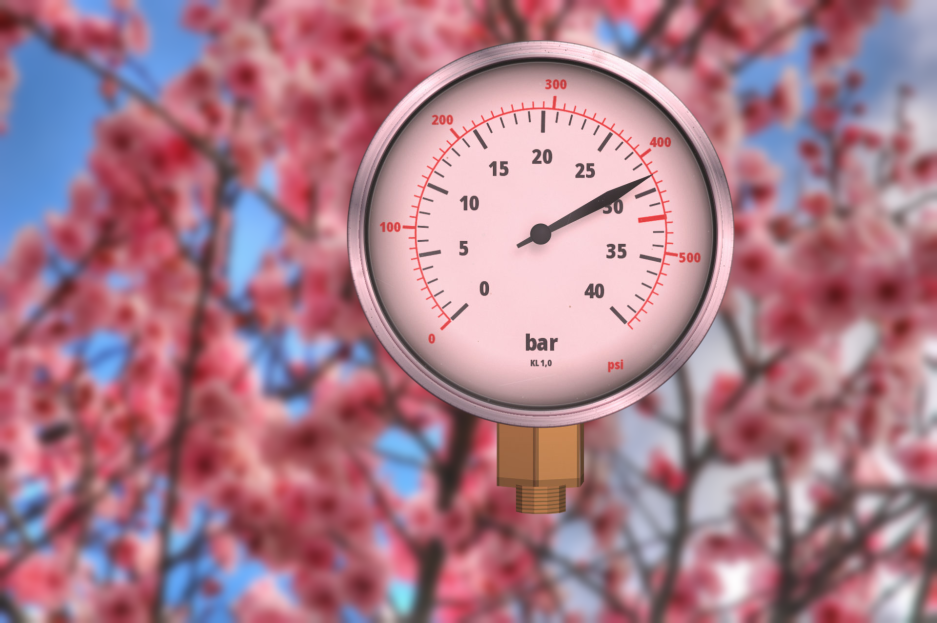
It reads 29 bar
